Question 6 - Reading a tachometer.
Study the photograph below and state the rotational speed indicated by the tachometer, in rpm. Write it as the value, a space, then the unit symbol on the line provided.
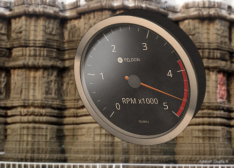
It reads 4600 rpm
